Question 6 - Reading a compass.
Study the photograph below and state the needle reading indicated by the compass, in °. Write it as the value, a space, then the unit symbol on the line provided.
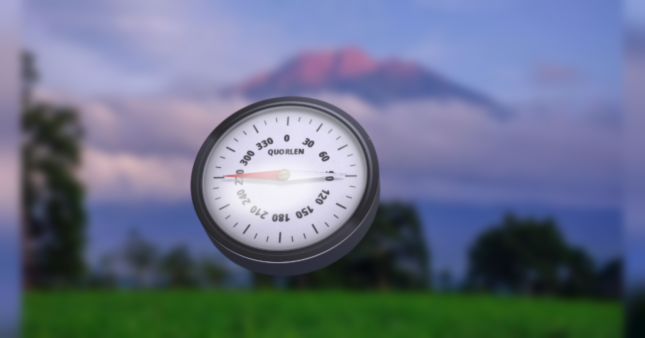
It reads 270 °
